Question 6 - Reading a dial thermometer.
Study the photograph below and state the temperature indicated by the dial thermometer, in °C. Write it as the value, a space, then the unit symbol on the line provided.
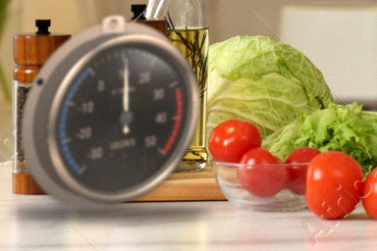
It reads 10 °C
